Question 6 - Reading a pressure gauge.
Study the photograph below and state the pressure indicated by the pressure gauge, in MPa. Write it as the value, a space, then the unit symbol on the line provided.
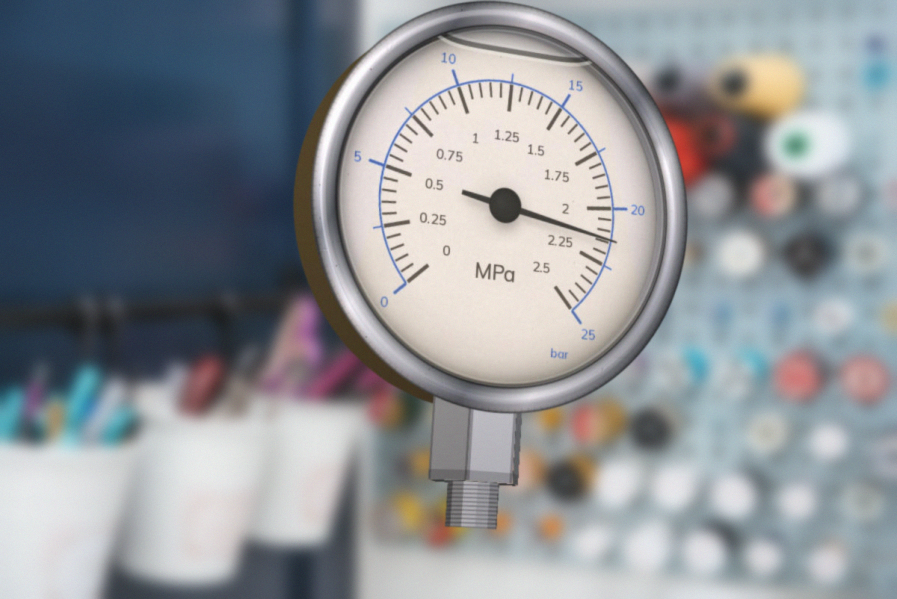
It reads 2.15 MPa
